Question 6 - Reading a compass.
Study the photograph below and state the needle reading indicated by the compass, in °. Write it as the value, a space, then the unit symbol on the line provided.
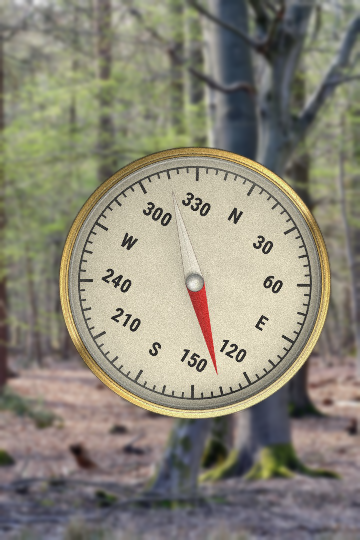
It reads 135 °
